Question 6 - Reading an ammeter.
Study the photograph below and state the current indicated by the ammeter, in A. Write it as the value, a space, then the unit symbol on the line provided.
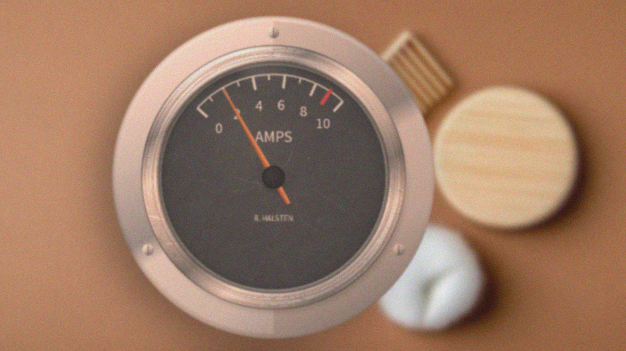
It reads 2 A
